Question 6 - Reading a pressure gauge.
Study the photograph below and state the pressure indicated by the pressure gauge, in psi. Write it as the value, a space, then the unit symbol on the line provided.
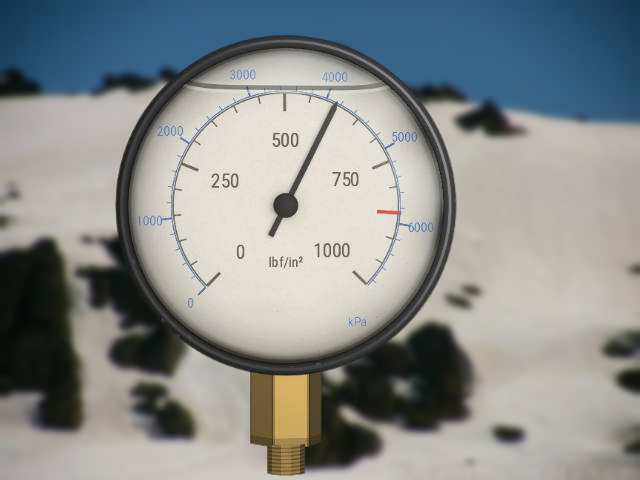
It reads 600 psi
